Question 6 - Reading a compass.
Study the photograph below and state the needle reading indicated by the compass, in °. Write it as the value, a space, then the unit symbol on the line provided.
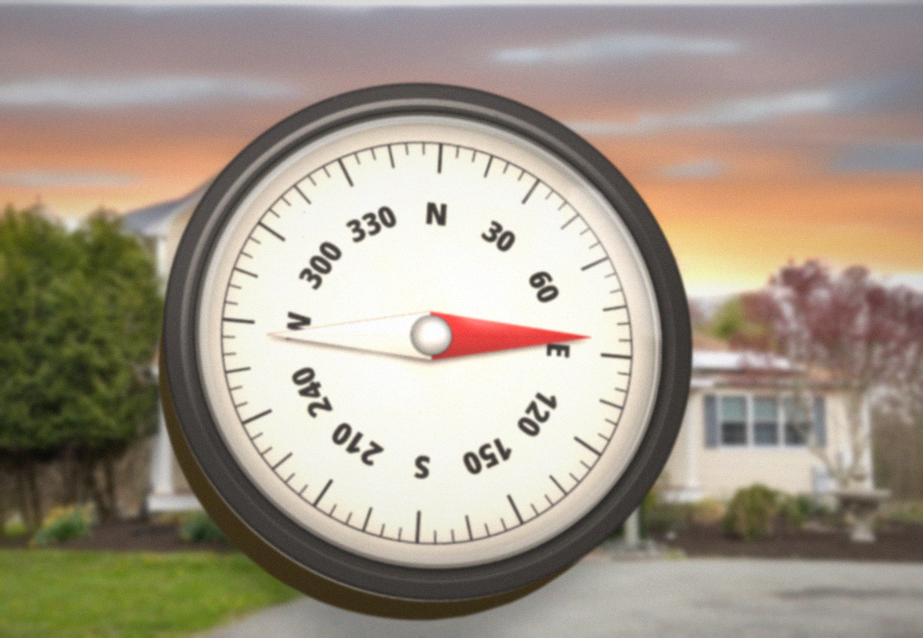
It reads 85 °
